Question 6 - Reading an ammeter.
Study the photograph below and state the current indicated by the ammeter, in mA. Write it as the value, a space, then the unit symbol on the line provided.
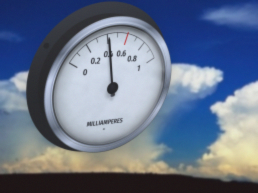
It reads 0.4 mA
